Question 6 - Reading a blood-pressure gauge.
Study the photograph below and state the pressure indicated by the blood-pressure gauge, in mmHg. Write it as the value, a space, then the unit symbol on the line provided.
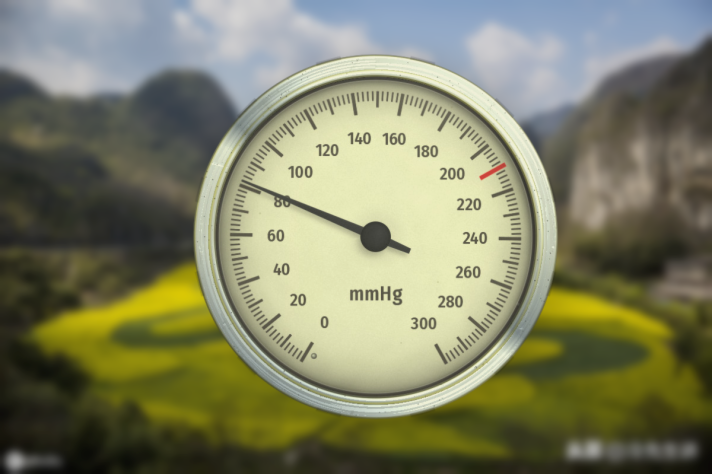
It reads 82 mmHg
